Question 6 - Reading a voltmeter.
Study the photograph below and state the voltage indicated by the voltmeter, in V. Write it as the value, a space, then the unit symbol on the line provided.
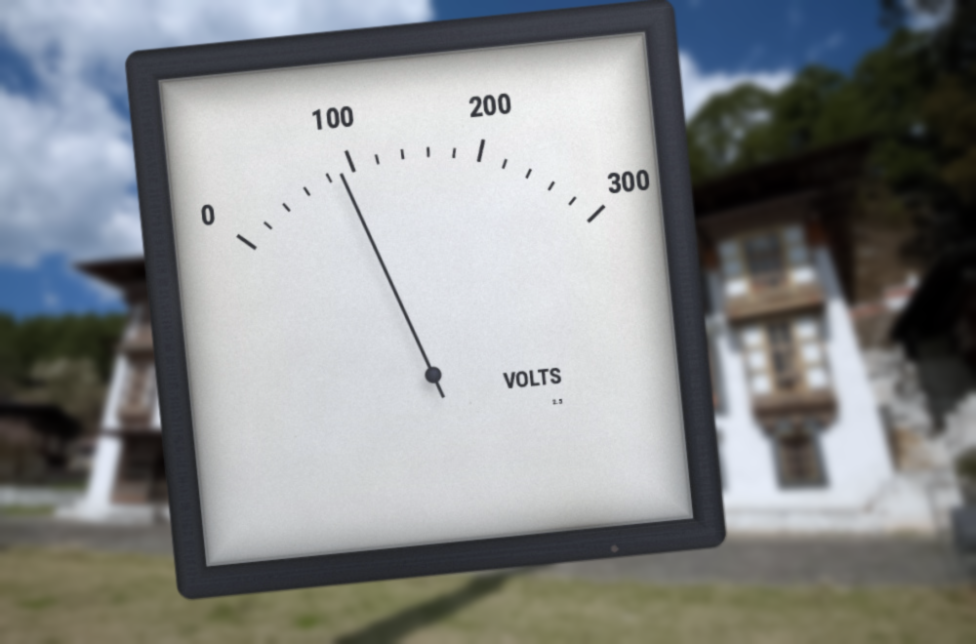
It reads 90 V
